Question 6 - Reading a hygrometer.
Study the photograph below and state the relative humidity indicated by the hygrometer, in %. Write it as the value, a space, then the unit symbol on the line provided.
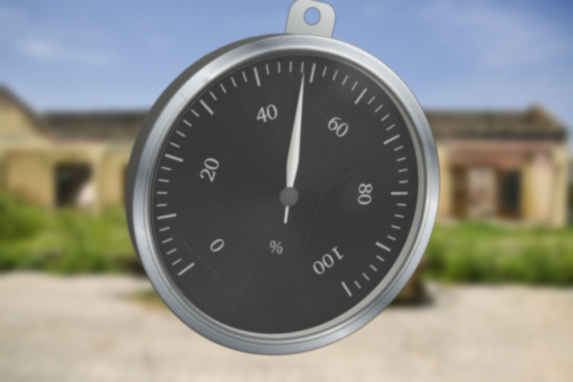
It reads 48 %
